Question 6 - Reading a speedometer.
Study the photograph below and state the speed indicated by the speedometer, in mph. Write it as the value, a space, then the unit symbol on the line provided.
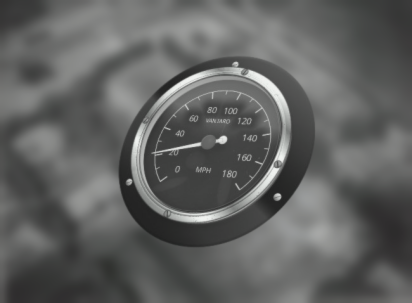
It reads 20 mph
